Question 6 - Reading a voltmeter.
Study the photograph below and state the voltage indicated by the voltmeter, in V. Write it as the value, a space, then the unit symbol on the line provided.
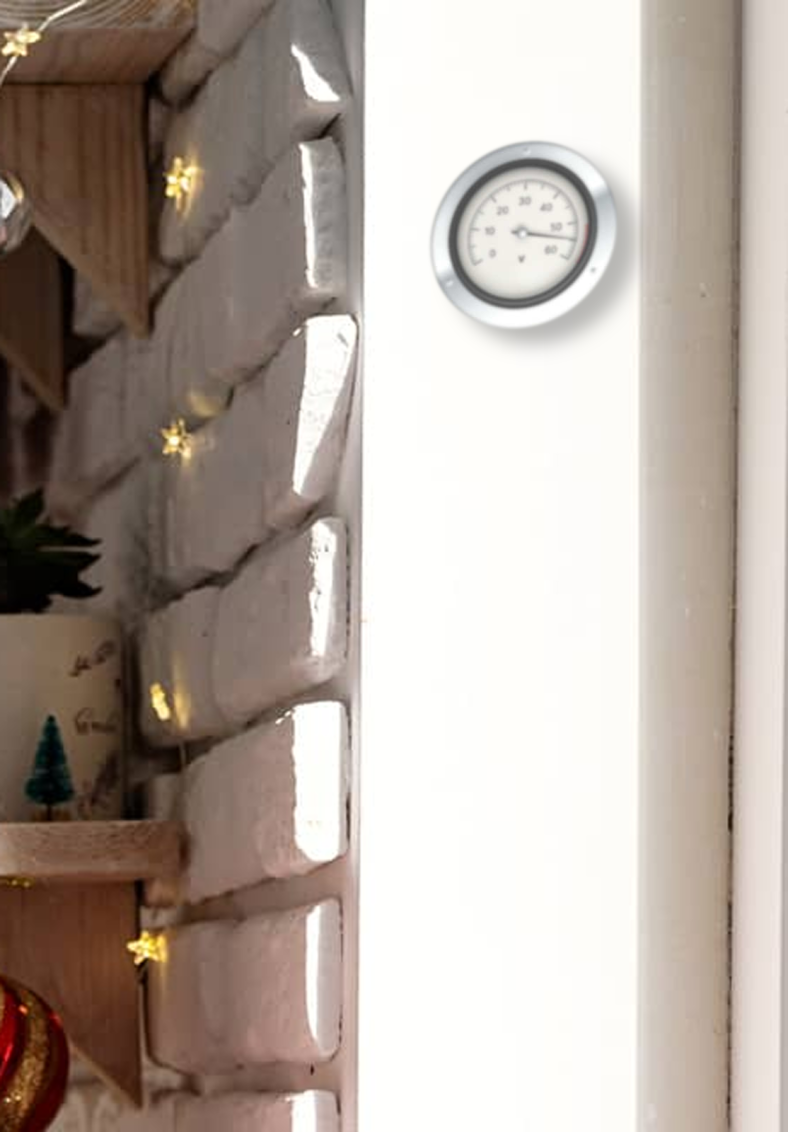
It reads 55 V
